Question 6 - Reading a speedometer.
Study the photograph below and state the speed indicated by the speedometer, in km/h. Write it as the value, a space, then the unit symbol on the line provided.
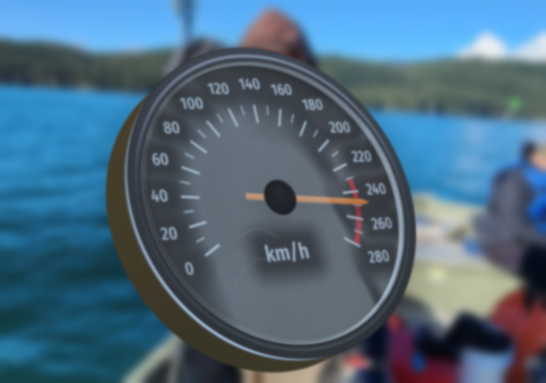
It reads 250 km/h
